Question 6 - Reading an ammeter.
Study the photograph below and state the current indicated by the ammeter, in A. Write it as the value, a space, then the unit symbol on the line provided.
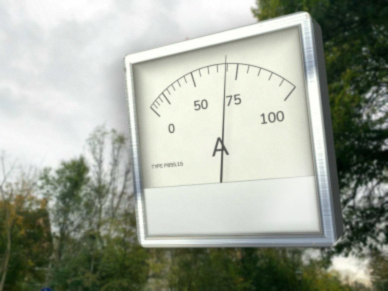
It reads 70 A
